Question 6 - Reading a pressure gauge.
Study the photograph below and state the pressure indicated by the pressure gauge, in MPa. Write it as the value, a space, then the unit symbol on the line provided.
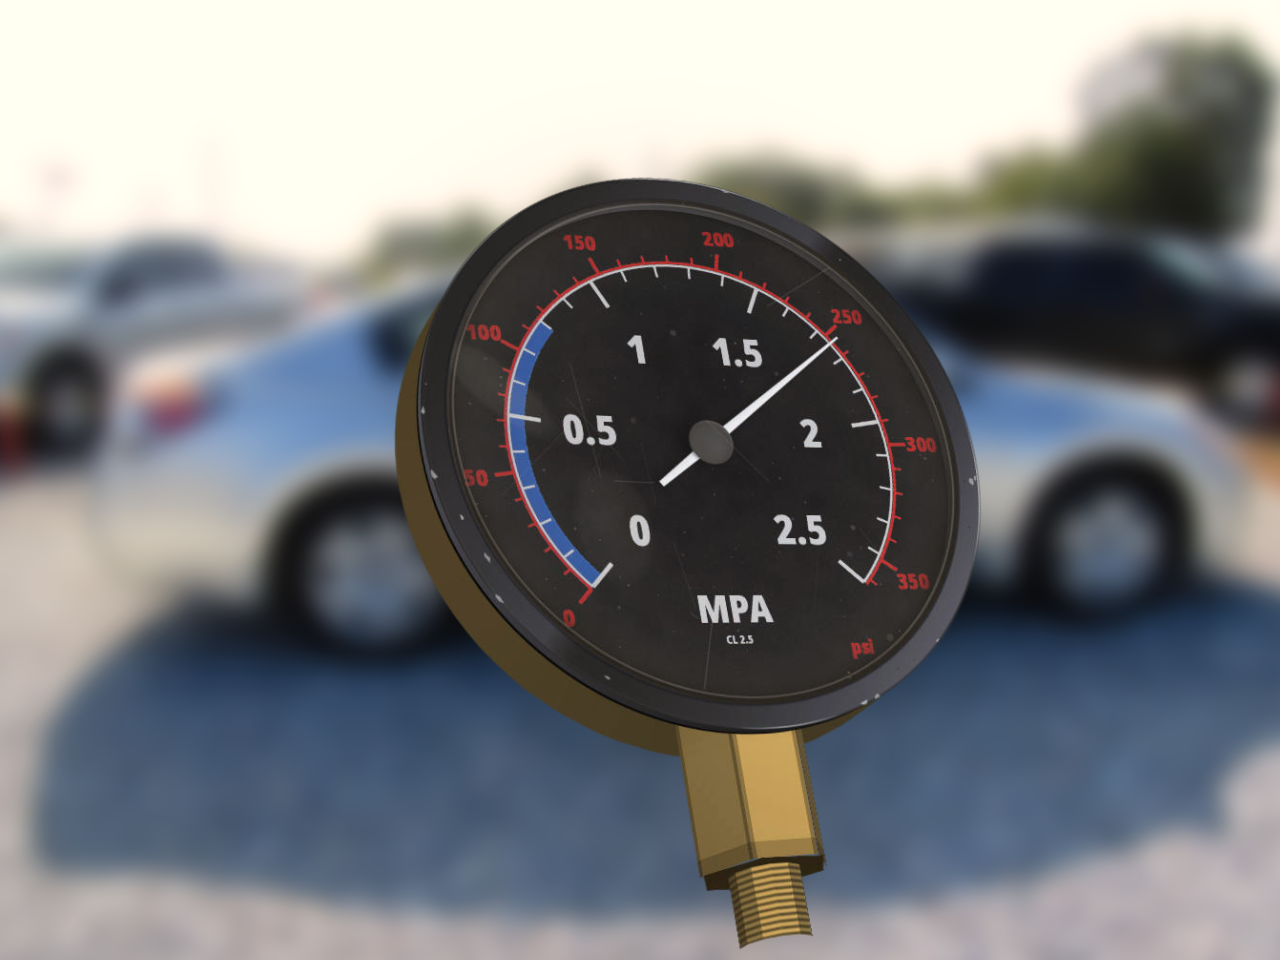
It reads 1.75 MPa
